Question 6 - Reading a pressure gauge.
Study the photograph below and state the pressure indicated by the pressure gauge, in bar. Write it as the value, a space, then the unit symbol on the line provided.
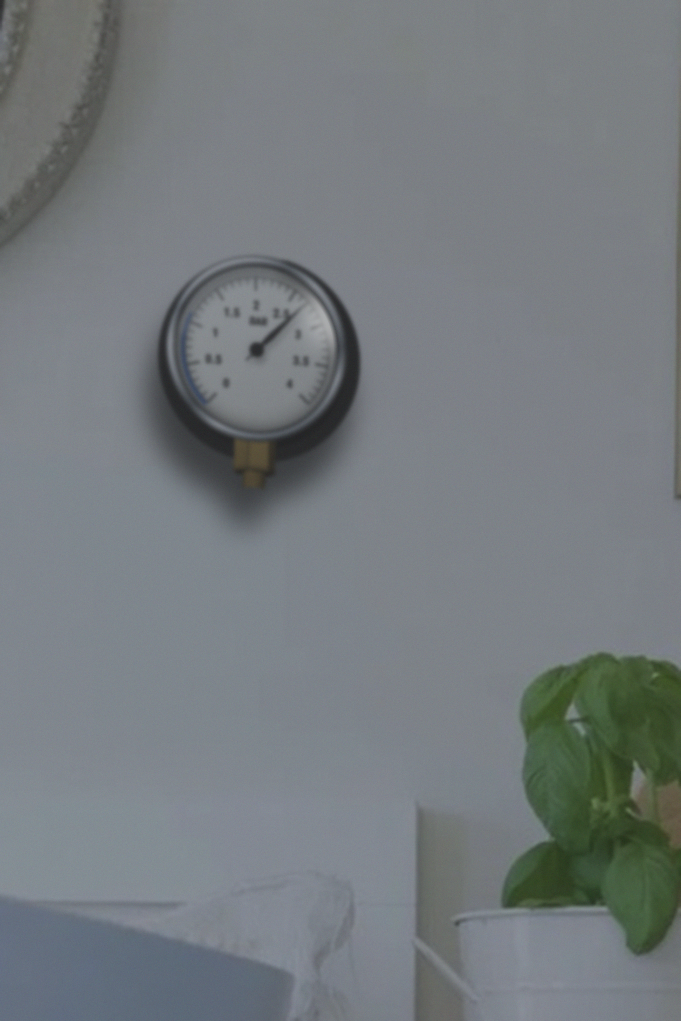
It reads 2.7 bar
